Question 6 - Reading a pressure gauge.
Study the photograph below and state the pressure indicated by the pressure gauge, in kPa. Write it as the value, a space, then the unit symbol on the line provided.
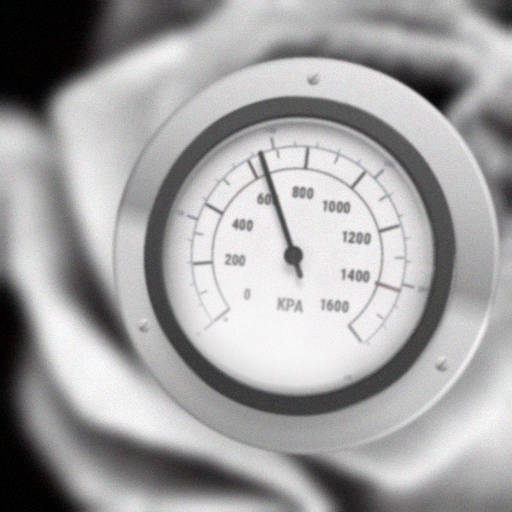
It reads 650 kPa
